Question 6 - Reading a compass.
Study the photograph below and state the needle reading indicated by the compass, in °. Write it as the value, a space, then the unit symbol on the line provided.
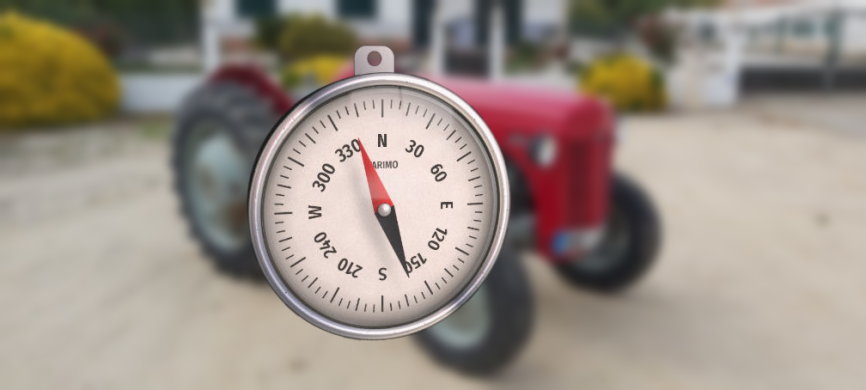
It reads 340 °
